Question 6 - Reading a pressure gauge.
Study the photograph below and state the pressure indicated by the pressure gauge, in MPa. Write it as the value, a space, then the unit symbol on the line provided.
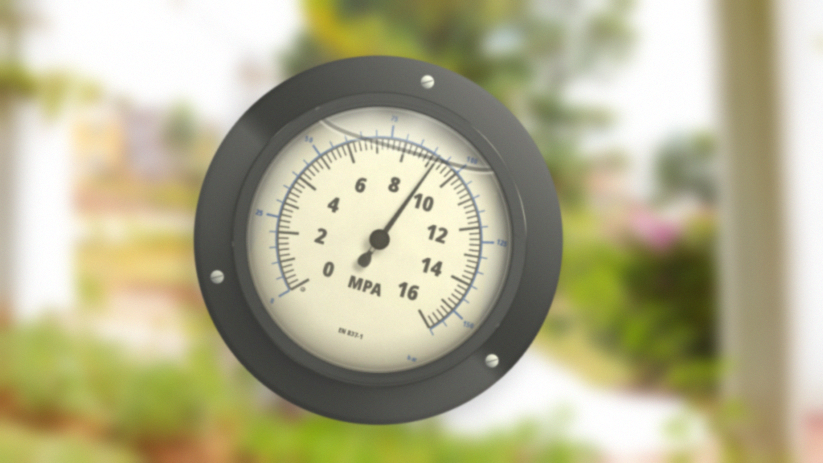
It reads 9.2 MPa
